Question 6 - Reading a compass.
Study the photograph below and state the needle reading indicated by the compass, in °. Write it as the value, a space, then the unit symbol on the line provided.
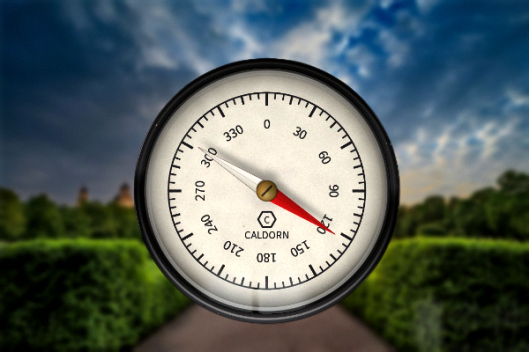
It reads 122.5 °
